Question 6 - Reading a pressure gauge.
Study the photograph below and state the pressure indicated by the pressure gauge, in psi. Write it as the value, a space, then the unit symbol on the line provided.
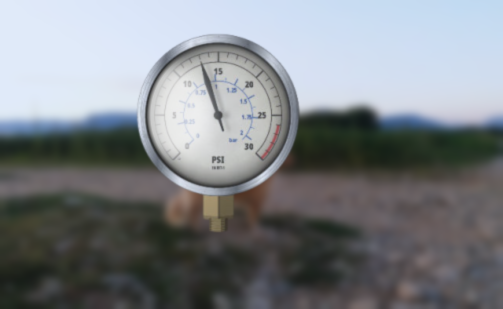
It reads 13 psi
